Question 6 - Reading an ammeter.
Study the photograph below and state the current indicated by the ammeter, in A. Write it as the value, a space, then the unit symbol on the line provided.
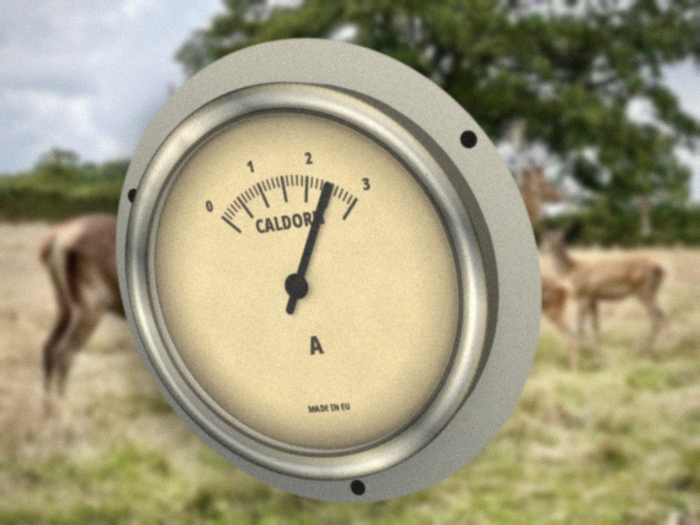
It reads 2.5 A
